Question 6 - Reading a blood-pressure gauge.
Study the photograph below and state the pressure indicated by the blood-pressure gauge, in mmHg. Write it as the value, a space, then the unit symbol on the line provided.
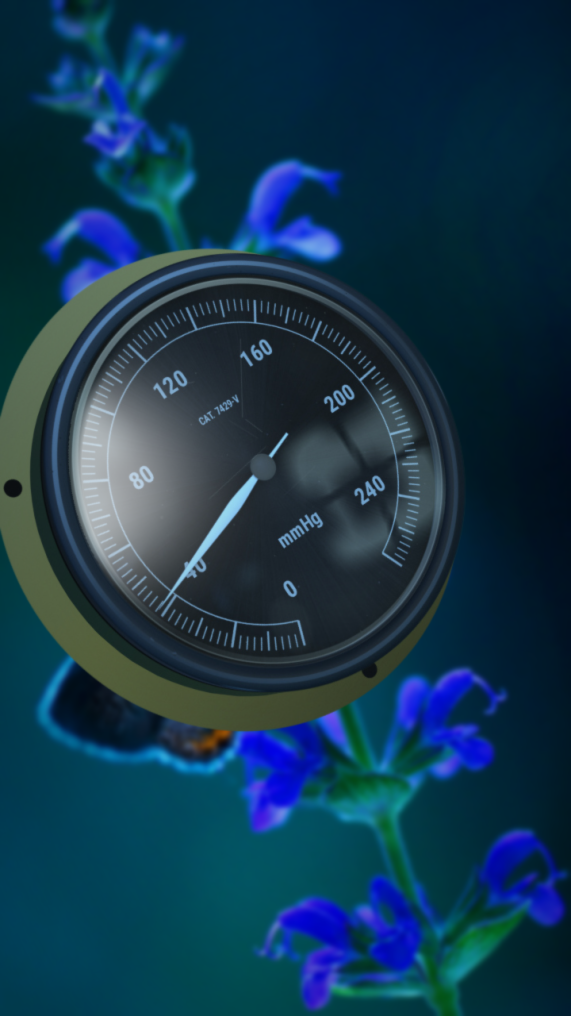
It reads 42 mmHg
